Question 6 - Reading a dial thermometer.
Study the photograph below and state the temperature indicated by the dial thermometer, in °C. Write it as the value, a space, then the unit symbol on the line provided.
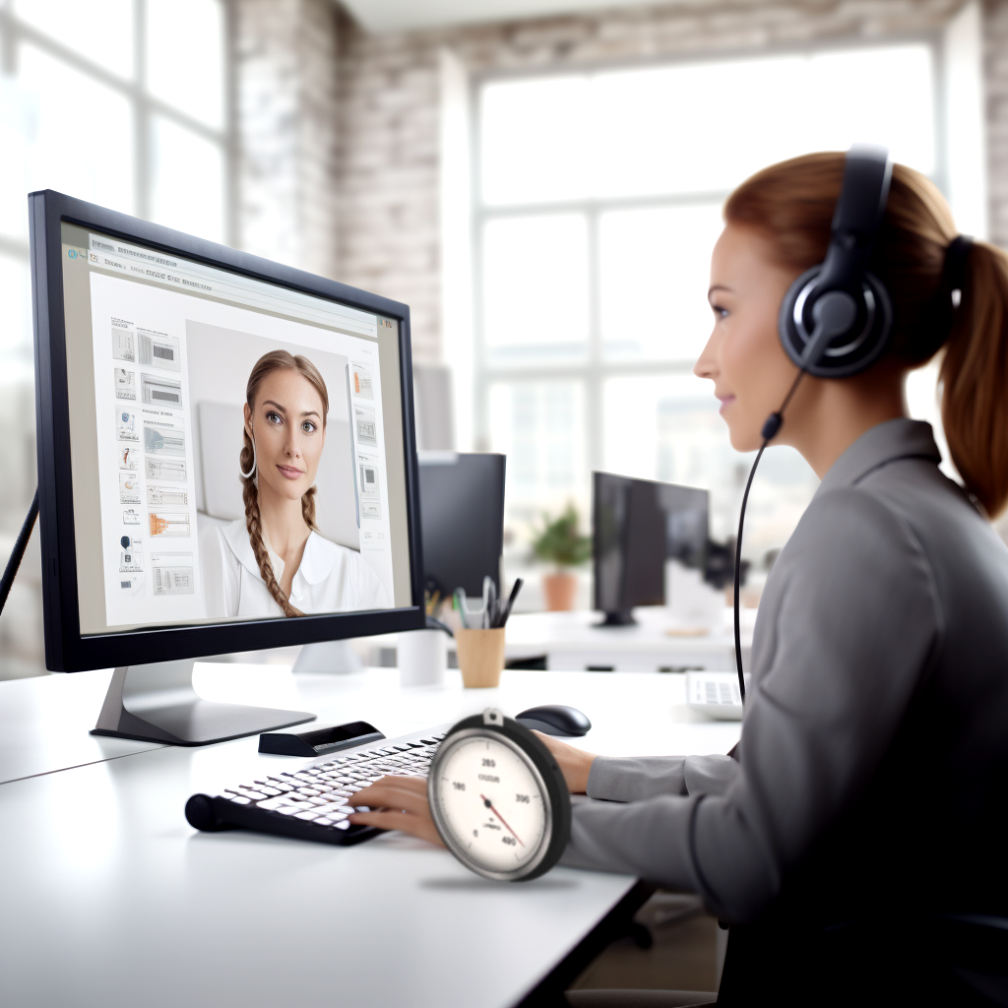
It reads 375 °C
